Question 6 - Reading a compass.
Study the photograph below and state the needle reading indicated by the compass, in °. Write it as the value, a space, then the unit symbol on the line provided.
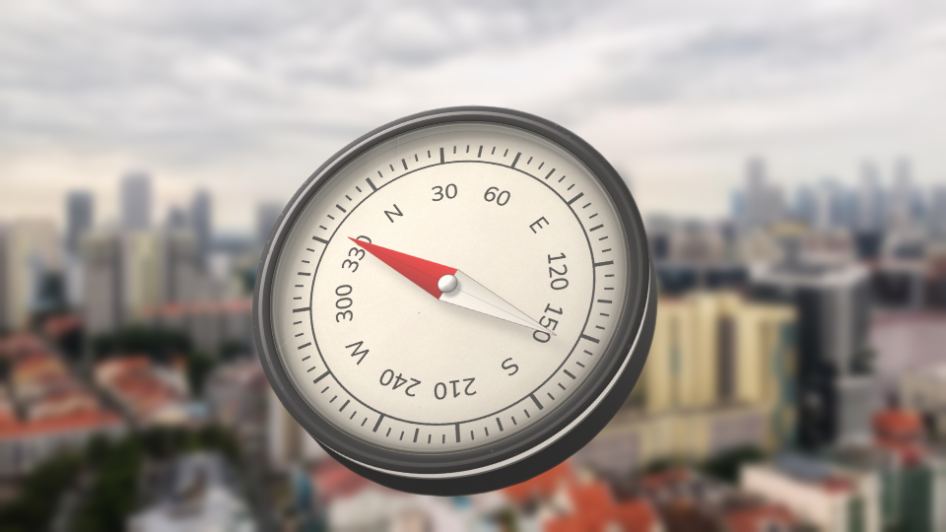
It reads 335 °
